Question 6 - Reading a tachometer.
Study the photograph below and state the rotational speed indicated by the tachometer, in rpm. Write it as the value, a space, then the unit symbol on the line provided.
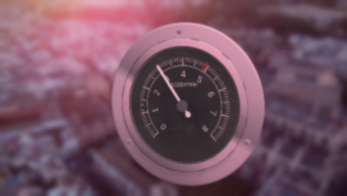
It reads 3000 rpm
